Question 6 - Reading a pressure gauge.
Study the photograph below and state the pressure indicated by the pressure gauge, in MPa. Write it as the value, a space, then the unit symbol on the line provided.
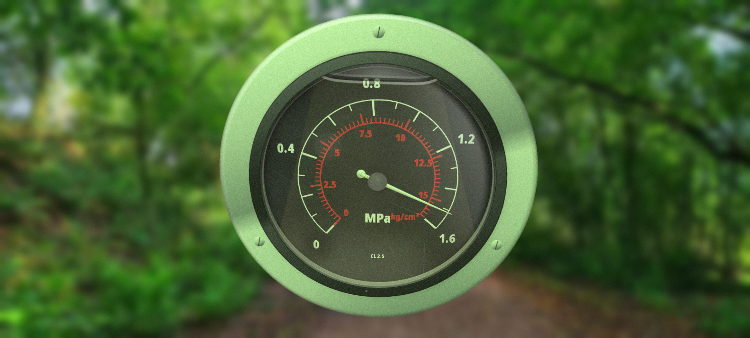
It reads 1.5 MPa
